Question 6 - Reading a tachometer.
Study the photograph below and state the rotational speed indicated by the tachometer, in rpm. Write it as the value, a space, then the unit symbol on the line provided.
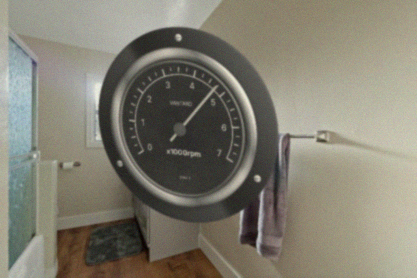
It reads 4750 rpm
